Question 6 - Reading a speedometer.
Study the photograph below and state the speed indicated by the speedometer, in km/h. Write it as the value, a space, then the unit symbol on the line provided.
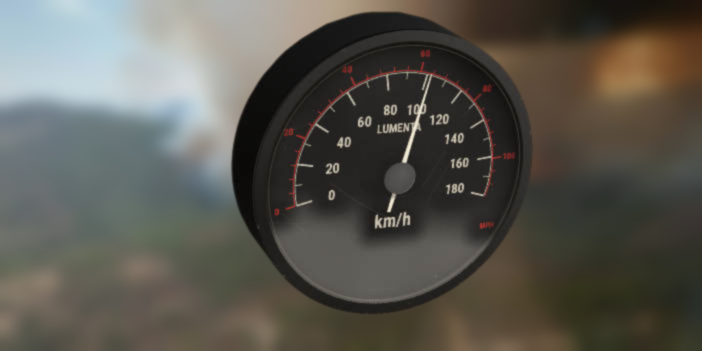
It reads 100 km/h
